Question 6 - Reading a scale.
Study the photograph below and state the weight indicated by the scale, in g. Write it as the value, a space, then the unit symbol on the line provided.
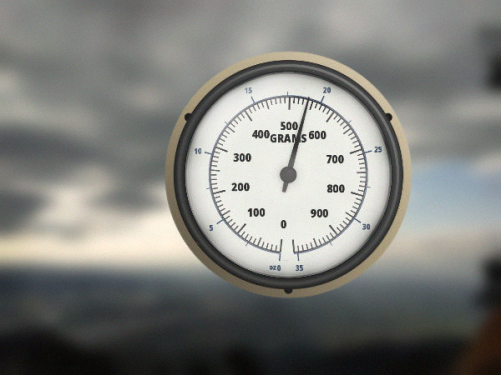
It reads 540 g
